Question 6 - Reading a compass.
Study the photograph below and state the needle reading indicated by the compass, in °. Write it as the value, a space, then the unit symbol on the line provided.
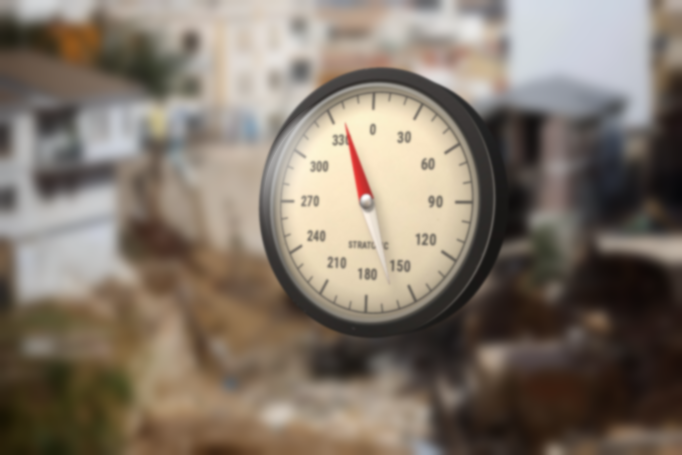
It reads 340 °
